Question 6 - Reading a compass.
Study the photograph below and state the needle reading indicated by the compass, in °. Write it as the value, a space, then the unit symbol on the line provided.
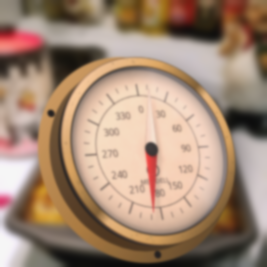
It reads 190 °
